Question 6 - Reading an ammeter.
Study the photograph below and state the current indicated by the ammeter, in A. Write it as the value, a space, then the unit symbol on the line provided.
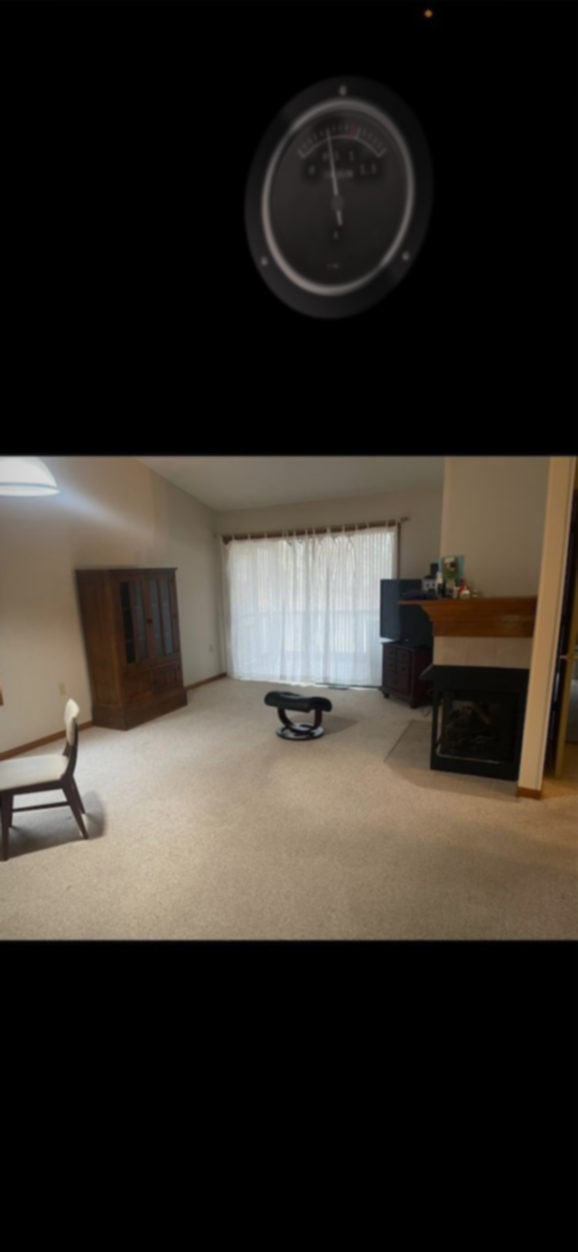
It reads 0.5 A
